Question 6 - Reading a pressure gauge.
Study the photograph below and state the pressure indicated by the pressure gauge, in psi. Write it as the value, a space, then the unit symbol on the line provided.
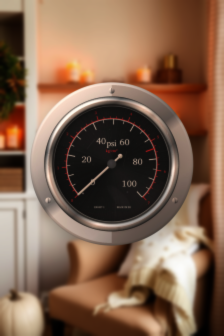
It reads 0 psi
